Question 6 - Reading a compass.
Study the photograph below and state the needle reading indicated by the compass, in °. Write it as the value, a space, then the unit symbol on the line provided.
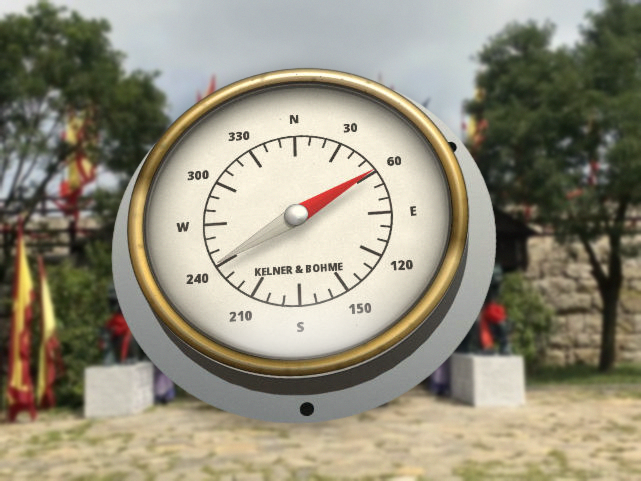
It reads 60 °
